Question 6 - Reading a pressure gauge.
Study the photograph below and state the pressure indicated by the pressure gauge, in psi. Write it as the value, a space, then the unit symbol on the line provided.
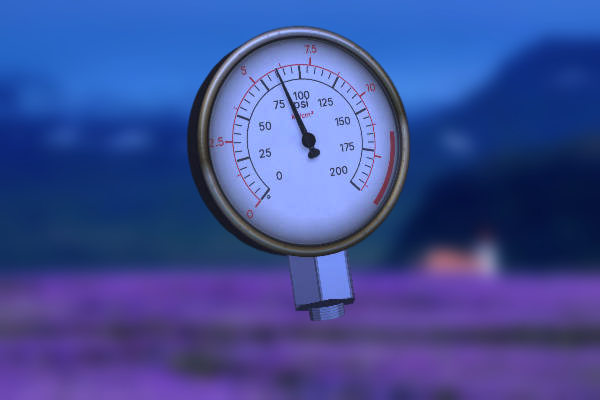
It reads 85 psi
